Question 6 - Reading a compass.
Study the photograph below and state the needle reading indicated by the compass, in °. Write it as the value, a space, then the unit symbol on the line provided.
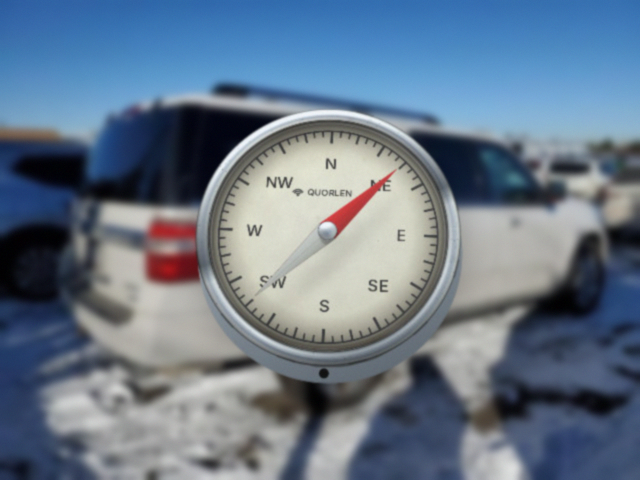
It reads 45 °
